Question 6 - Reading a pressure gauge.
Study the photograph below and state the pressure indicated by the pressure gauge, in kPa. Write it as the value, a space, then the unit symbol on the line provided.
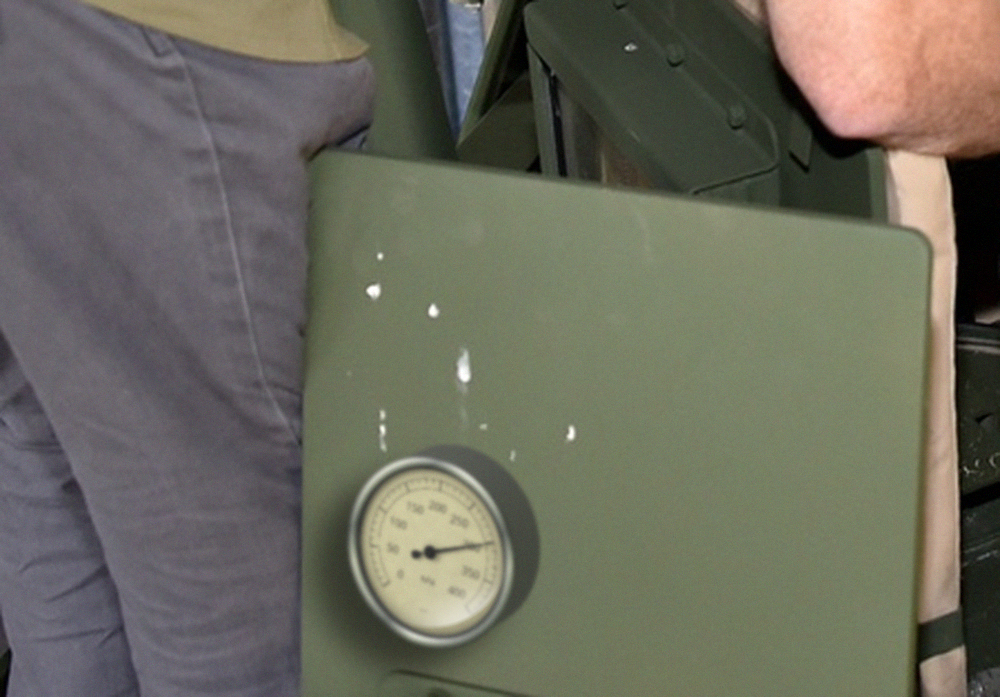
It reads 300 kPa
